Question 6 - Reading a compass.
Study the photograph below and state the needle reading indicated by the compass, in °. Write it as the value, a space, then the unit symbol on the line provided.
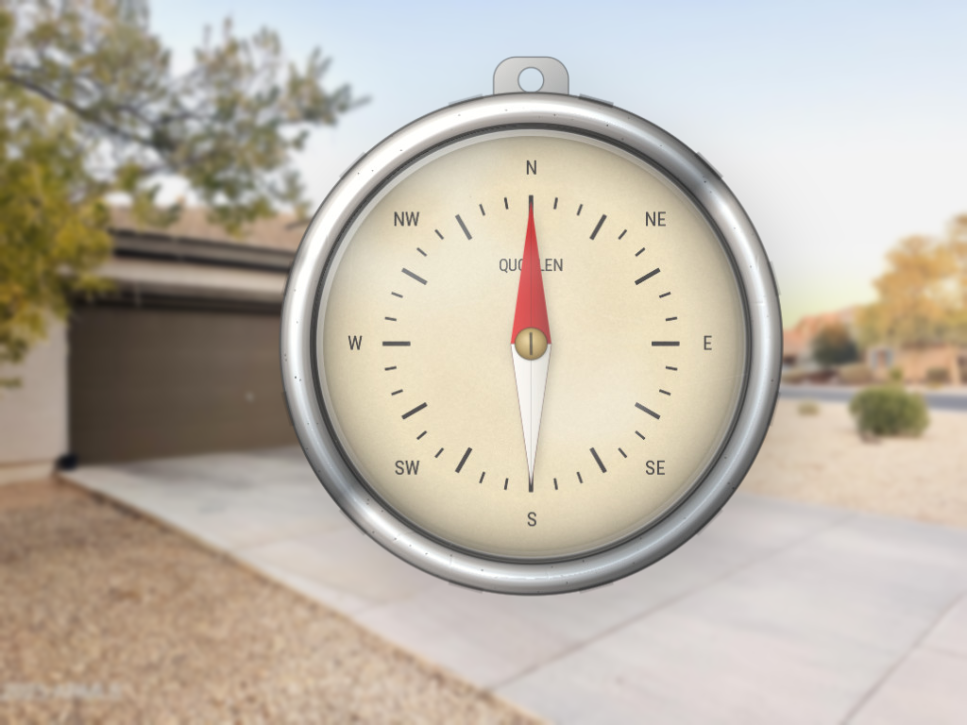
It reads 0 °
